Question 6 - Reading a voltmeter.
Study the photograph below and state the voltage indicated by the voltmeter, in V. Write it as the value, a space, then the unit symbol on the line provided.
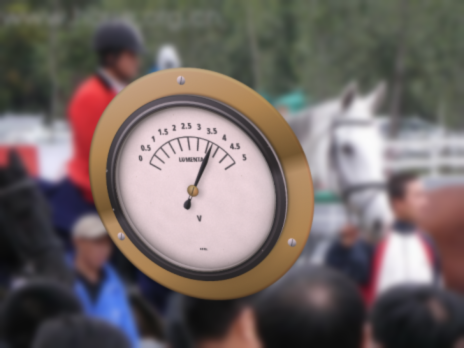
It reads 3.75 V
